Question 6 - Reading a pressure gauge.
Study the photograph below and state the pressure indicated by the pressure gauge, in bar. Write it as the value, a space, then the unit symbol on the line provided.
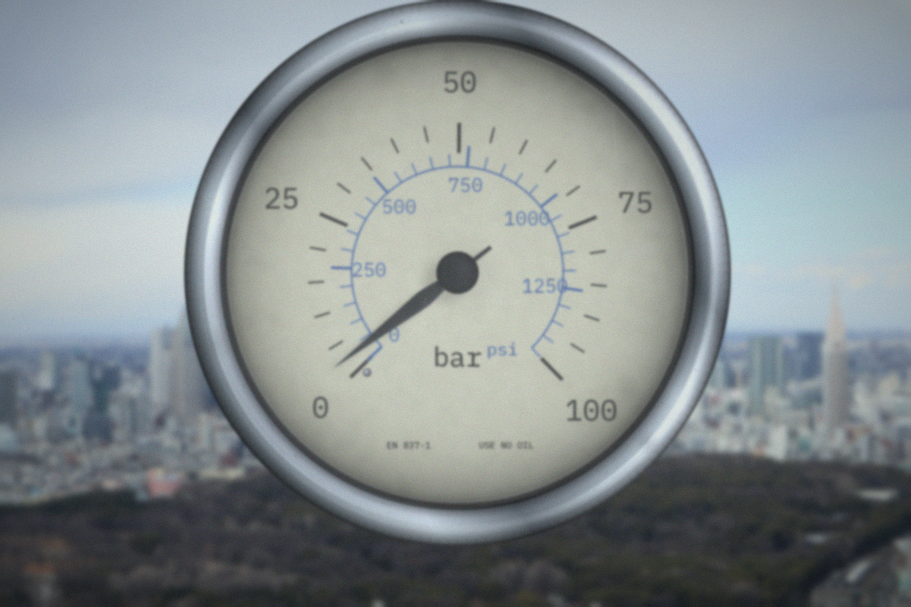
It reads 2.5 bar
